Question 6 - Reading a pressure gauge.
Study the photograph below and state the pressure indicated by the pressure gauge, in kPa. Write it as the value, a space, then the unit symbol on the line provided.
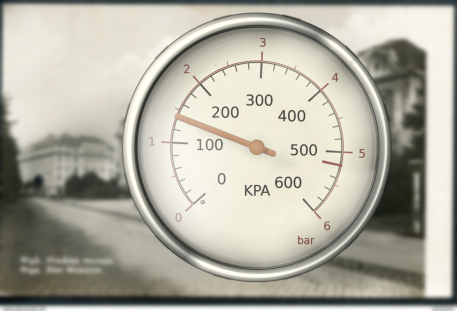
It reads 140 kPa
